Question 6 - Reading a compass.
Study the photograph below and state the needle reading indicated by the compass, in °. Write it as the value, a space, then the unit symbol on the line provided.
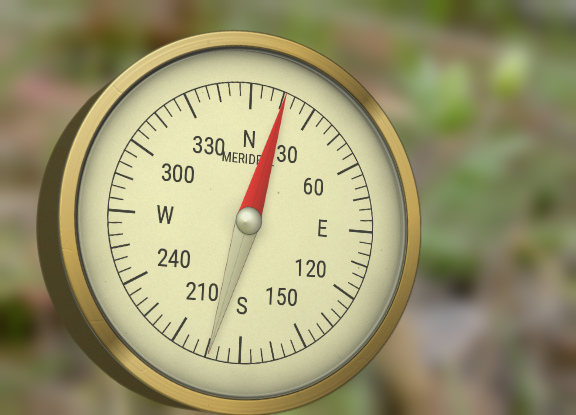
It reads 15 °
